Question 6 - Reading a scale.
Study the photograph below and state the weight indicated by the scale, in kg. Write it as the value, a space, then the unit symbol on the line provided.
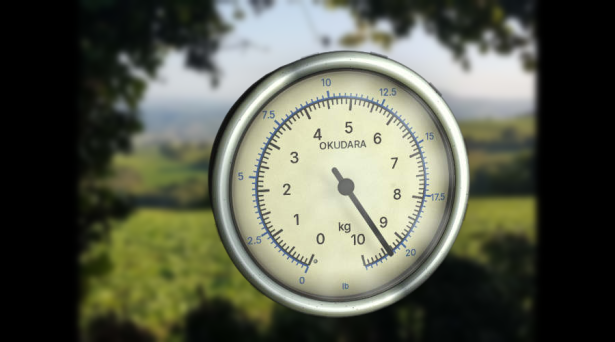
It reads 9.4 kg
